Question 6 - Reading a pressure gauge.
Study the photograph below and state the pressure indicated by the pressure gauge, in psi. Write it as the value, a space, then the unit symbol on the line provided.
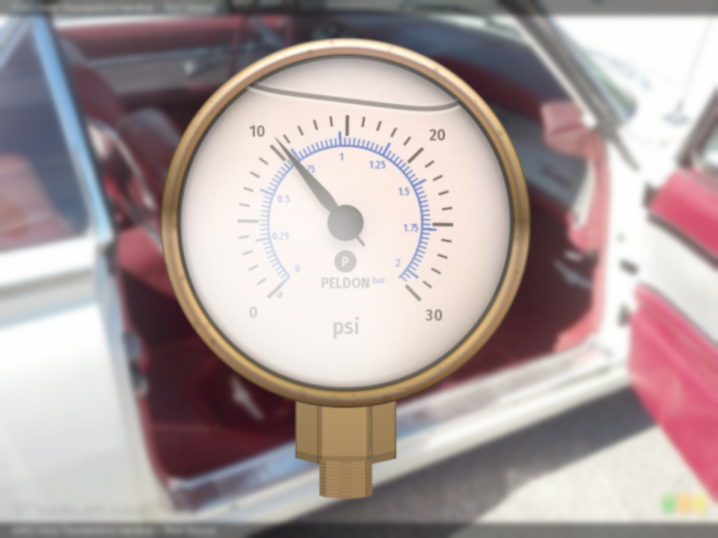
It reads 10.5 psi
